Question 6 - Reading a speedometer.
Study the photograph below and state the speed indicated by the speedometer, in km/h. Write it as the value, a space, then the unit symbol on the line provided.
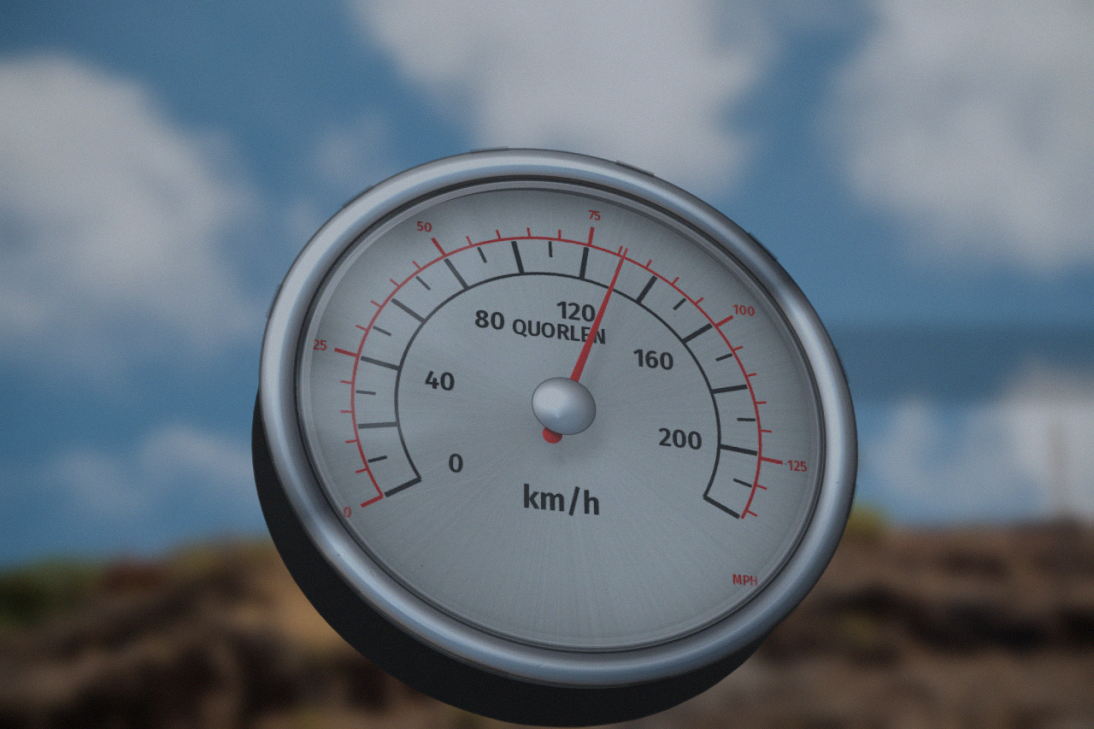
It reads 130 km/h
